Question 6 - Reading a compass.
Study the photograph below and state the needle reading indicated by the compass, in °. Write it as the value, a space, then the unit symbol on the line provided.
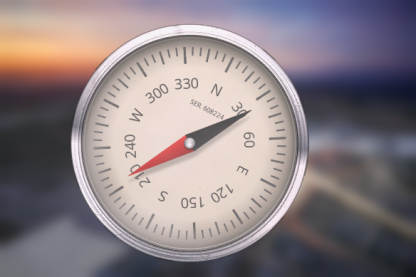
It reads 215 °
